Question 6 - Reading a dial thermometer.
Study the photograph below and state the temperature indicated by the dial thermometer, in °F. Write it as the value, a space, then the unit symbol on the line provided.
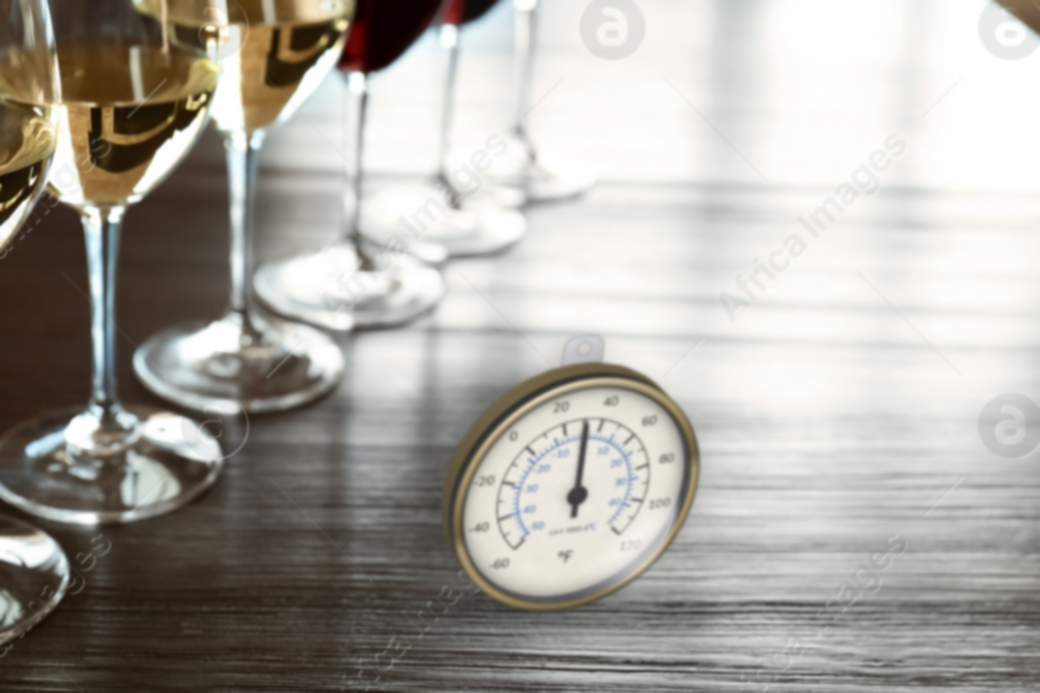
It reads 30 °F
